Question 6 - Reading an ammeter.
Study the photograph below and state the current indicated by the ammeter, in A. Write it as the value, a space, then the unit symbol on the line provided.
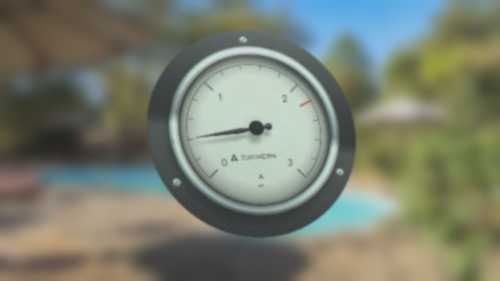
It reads 0.4 A
